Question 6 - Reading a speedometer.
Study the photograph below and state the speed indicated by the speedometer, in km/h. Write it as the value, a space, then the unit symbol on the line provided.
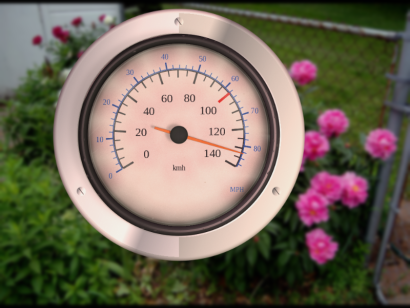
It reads 132.5 km/h
